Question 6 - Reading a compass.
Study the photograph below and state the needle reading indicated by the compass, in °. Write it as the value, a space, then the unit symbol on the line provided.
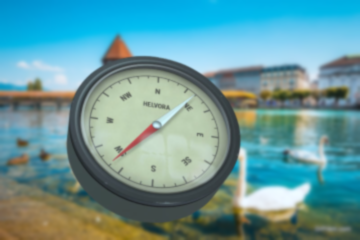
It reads 220 °
